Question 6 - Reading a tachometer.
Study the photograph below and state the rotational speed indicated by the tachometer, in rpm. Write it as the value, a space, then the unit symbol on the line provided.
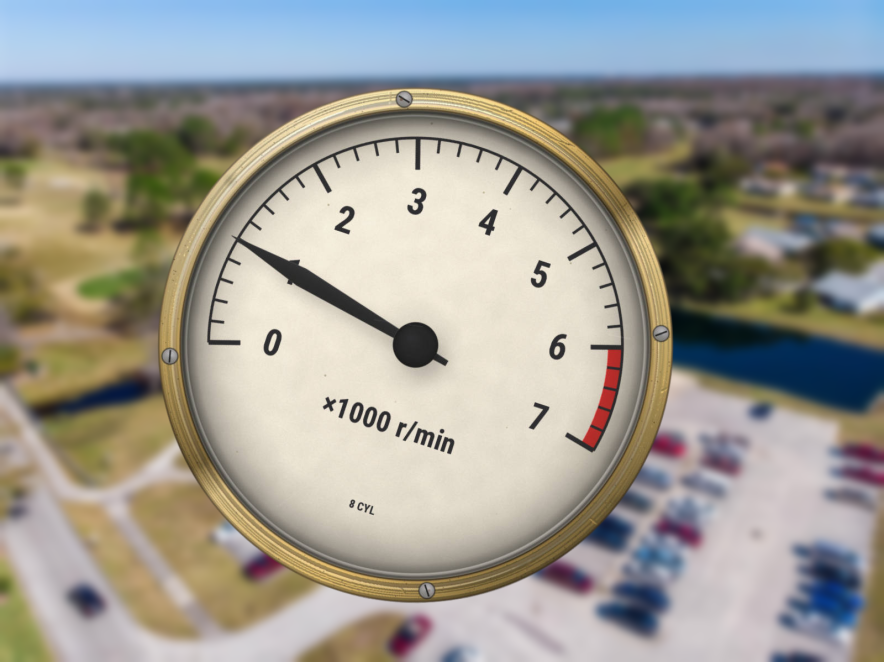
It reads 1000 rpm
